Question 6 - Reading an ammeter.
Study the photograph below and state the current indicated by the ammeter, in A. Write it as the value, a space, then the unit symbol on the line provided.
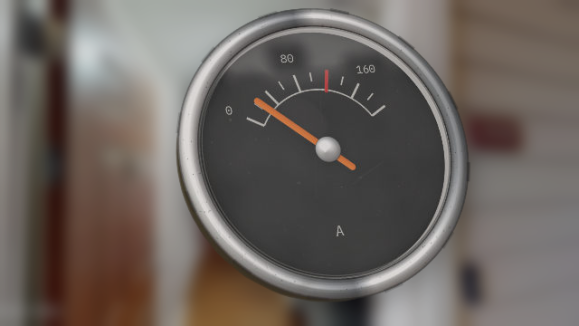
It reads 20 A
